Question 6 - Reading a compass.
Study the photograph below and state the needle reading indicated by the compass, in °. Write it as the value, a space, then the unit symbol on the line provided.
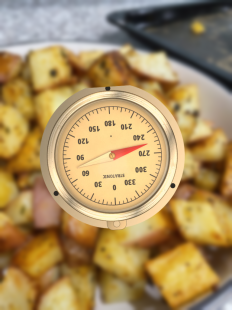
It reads 255 °
